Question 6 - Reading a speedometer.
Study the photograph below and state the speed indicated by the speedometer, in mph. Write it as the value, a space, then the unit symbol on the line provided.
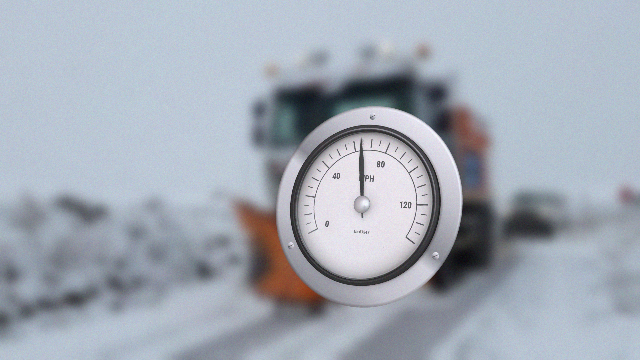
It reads 65 mph
